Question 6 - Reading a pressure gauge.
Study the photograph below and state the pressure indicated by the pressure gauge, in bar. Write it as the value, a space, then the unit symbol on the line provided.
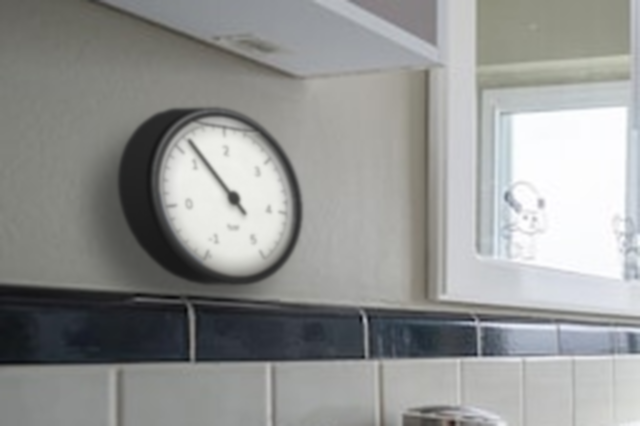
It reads 1.2 bar
